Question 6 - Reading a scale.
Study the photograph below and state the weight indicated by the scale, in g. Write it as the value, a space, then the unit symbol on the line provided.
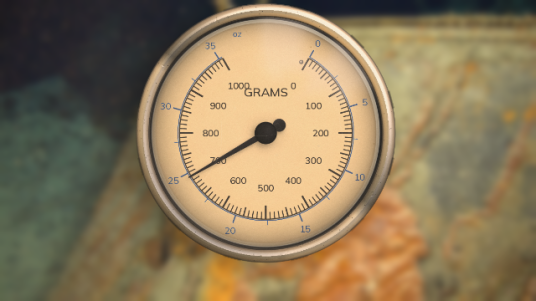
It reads 700 g
